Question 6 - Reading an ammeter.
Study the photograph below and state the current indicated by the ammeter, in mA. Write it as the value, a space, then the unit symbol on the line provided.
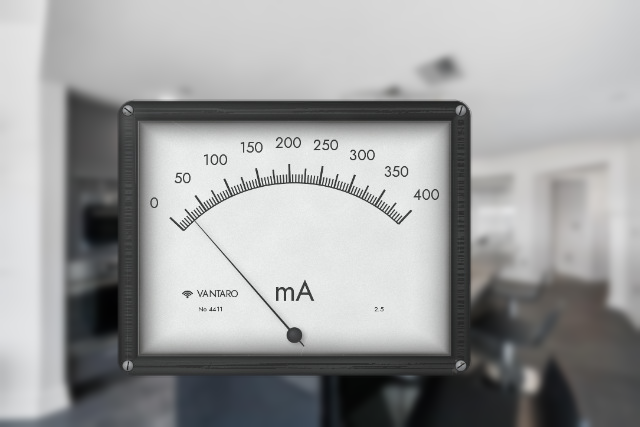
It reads 25 mA
